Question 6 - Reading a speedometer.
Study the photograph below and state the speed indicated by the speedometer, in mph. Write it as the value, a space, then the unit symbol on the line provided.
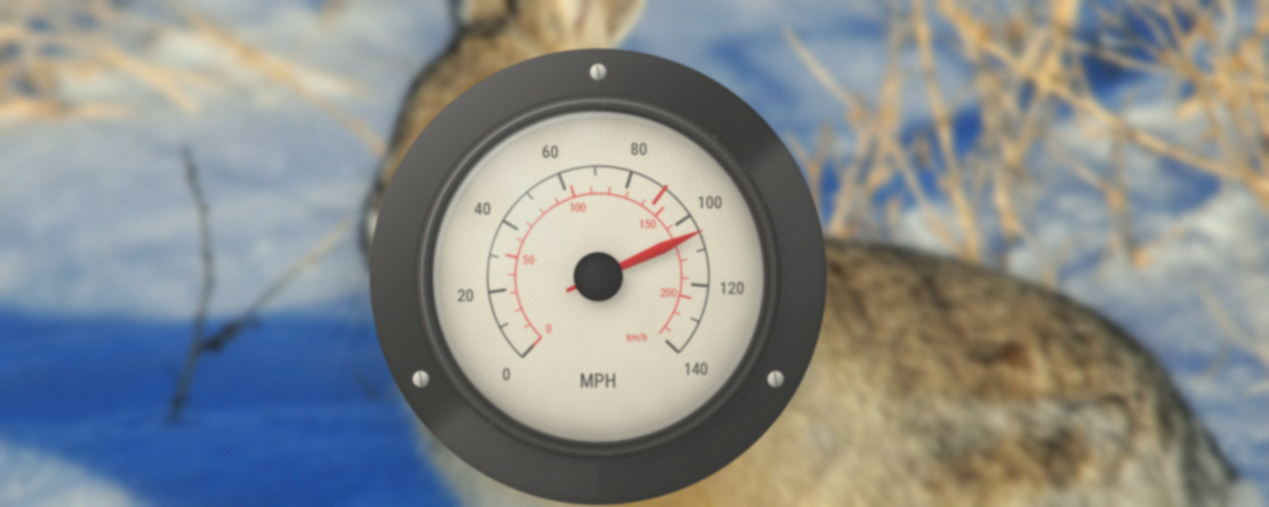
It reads 105 mph
